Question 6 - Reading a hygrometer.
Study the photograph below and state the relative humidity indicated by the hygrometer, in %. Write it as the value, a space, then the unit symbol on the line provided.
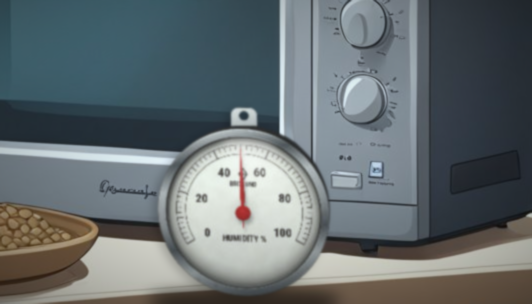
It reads 50 %
